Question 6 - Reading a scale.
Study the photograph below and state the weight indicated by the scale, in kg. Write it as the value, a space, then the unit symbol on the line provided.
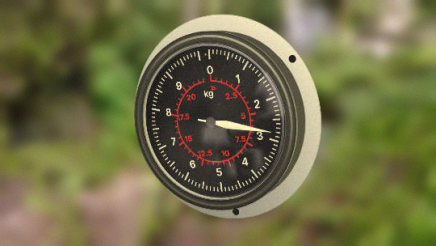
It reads 2.8 kg
